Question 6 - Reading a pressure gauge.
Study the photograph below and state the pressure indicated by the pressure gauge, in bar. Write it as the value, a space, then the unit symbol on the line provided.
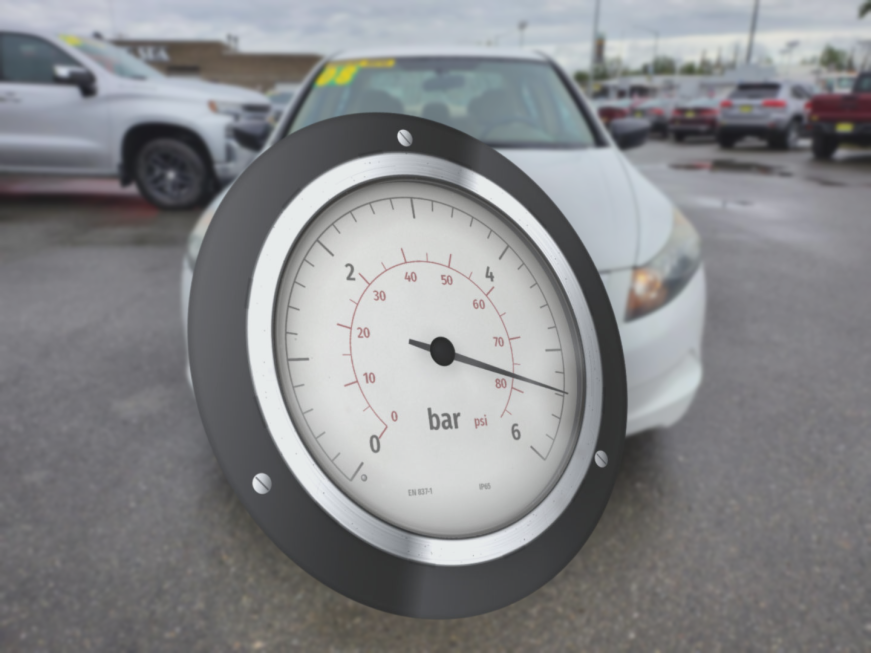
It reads 5.4 bar
